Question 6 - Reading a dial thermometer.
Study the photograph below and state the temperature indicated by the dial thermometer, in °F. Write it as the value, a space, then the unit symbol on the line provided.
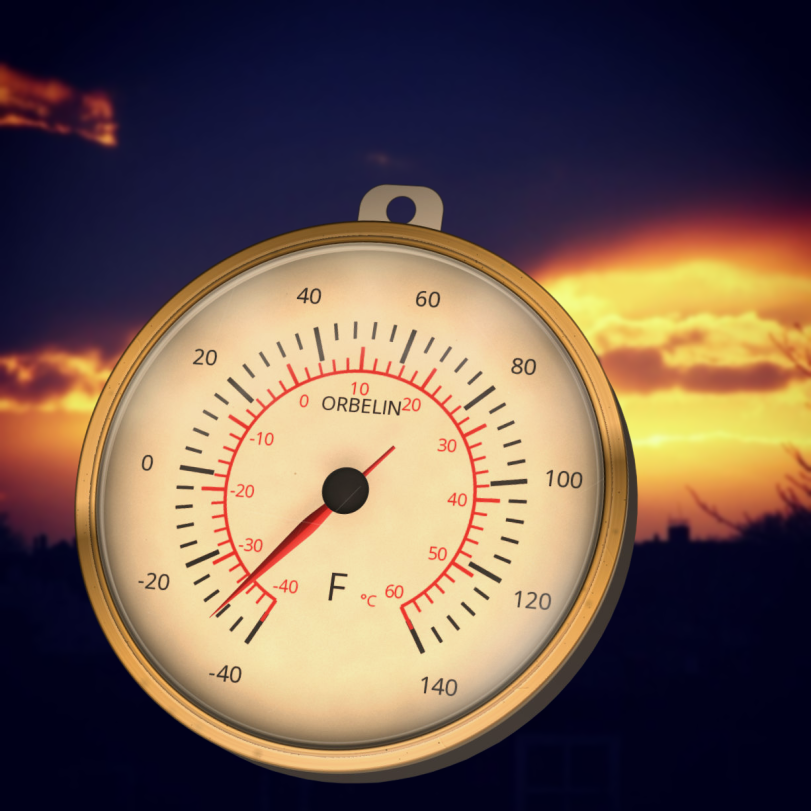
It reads -32 °F
